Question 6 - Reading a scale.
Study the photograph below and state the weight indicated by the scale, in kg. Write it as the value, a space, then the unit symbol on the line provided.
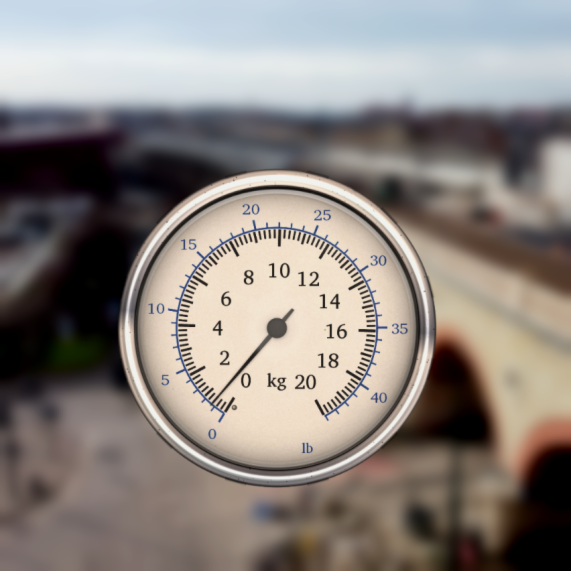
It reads 0.6 kg
